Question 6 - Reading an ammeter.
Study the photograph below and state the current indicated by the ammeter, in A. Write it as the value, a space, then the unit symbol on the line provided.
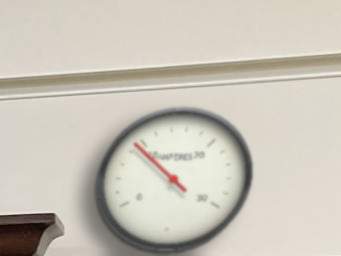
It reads 9 A
